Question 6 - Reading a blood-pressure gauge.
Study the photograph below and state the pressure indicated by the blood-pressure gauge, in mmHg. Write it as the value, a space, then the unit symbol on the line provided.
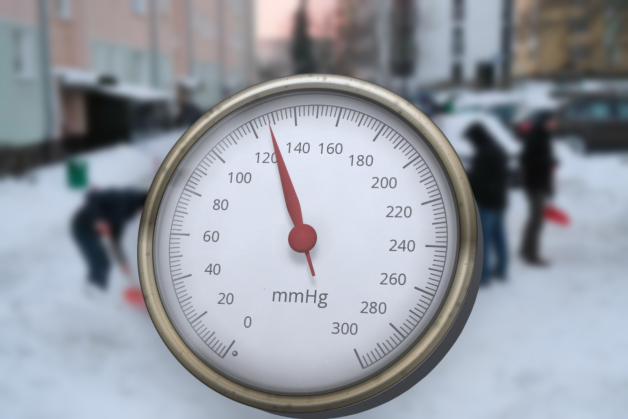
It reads 128 mmHg
